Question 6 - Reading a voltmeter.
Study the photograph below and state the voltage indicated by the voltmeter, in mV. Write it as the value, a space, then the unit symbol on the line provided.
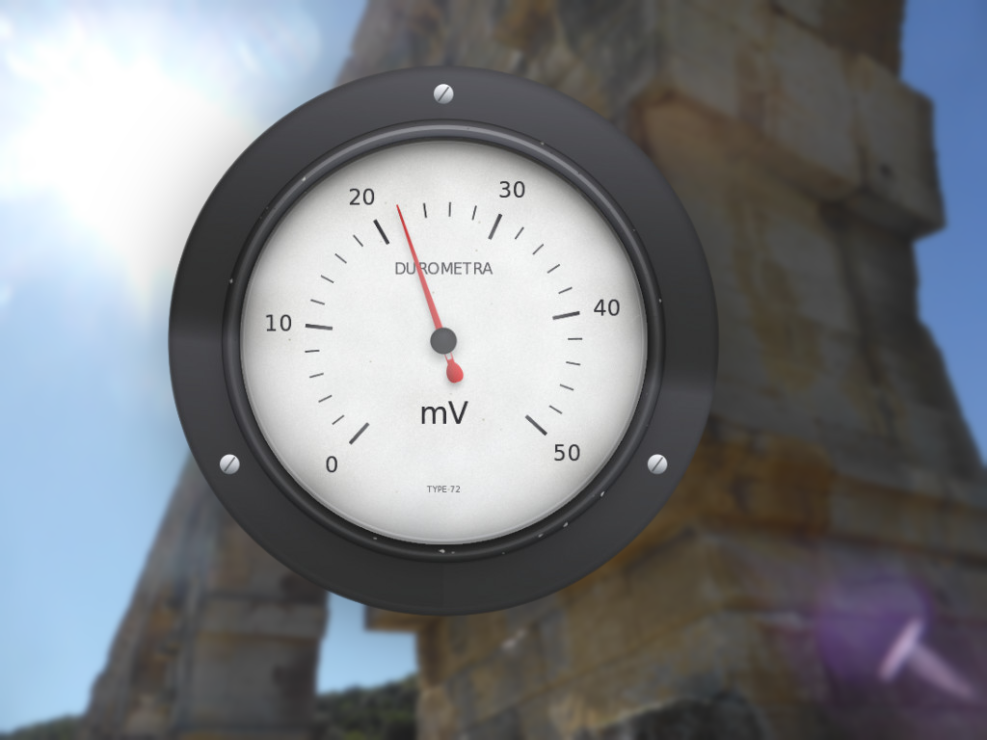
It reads 22 mV
